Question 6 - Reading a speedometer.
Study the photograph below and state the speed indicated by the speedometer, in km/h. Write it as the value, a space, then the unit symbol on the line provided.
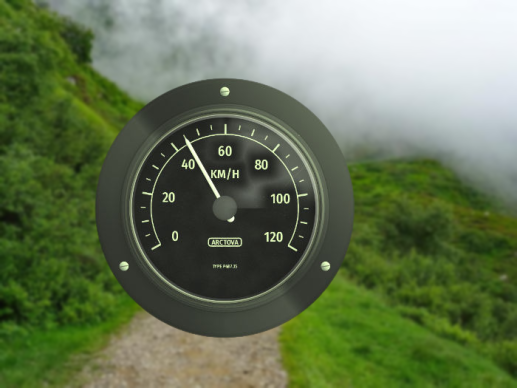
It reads 45 km/h
